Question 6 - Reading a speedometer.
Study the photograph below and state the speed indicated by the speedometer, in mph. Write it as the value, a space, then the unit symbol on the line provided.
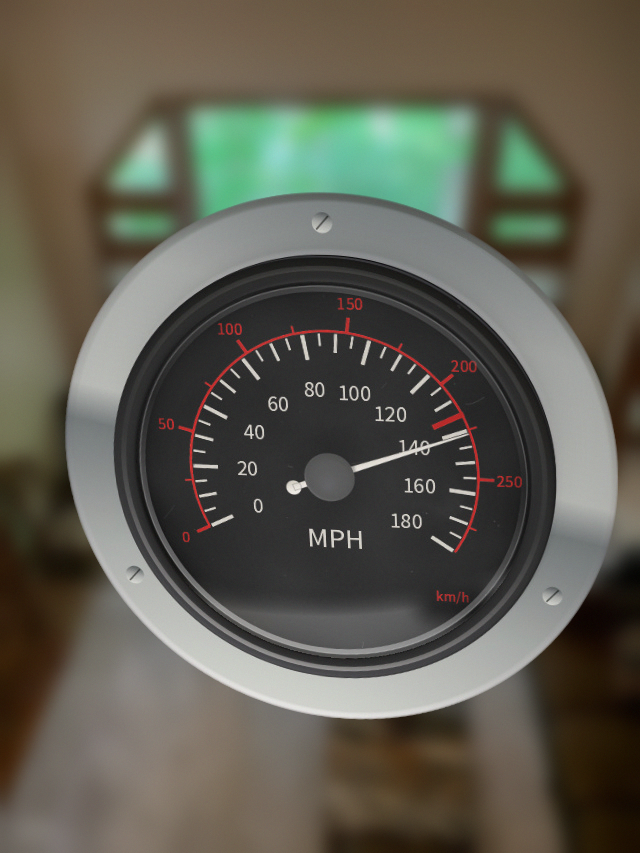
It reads 140 mph
